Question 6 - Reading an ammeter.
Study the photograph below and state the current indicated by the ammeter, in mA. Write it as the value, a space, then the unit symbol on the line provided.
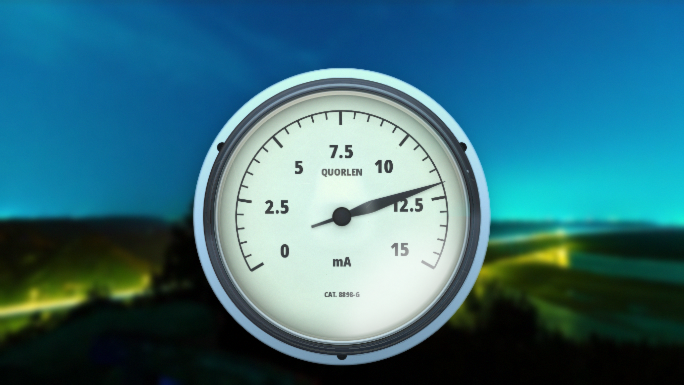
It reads 12 mA
